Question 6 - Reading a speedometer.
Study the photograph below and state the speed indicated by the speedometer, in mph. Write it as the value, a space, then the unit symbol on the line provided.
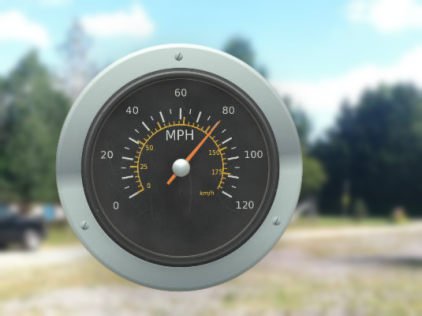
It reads 80 mph
